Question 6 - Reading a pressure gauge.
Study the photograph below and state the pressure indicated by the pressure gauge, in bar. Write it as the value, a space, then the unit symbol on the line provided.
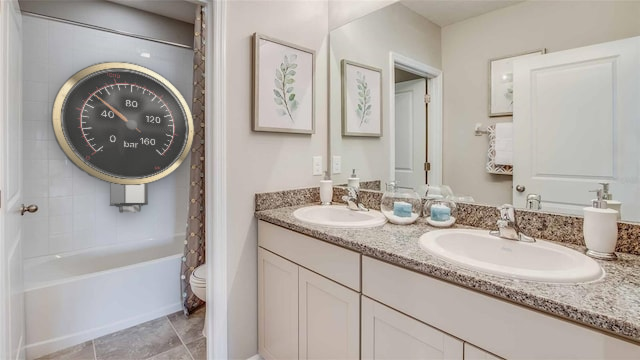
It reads 50 bar
